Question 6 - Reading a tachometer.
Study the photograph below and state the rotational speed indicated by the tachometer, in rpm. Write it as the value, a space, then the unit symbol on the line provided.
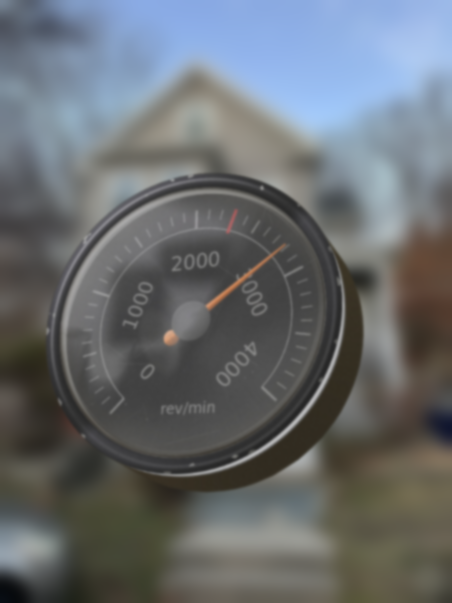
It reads 2800 rpm
